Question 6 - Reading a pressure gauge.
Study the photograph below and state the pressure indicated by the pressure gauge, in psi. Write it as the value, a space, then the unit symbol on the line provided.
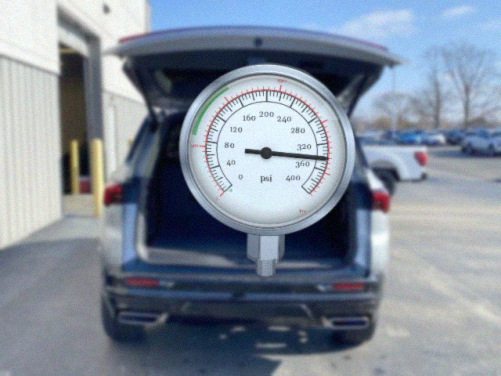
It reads 340 psi
